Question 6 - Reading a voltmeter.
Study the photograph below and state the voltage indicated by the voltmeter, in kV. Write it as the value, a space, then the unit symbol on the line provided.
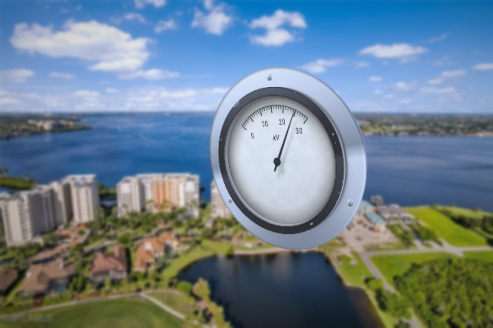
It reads 25 kV
